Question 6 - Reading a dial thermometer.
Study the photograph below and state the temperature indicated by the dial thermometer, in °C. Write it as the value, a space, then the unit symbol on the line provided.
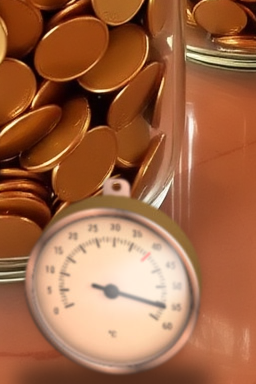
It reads 55 °C
